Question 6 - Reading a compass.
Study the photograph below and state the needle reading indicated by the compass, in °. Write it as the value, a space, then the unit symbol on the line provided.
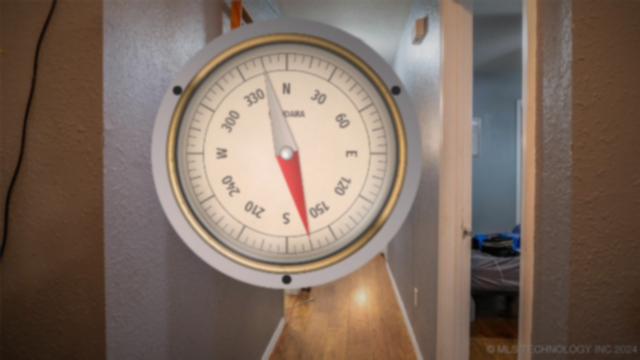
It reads 165 °
